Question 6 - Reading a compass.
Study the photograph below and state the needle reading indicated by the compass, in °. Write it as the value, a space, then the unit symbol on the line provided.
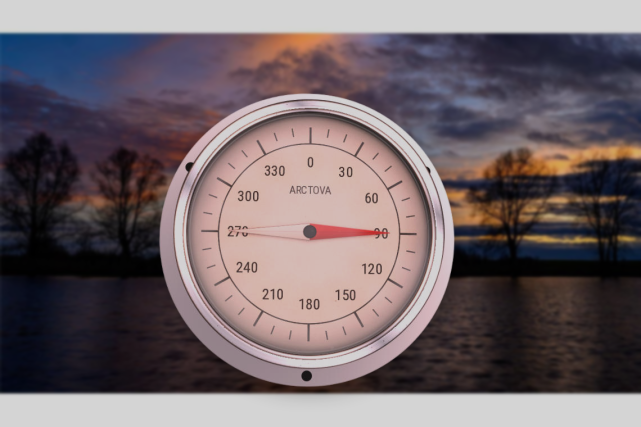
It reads 90 °
